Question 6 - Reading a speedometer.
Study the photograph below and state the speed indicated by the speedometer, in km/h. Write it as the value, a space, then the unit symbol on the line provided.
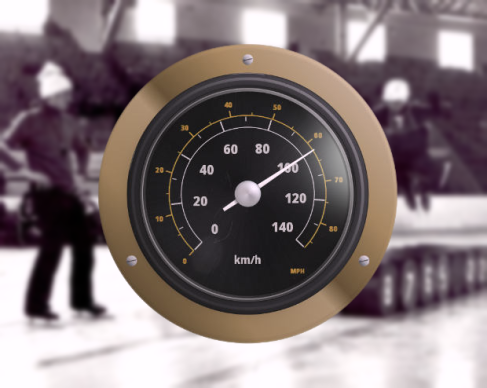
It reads 100 km/h
